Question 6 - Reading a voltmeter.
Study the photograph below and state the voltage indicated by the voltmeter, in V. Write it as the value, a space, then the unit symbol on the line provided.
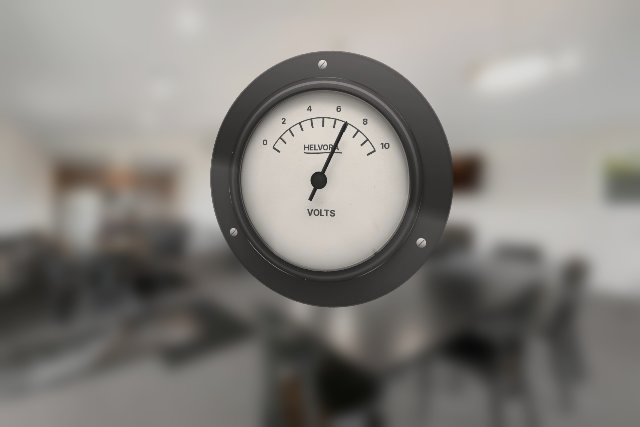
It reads 7 V
